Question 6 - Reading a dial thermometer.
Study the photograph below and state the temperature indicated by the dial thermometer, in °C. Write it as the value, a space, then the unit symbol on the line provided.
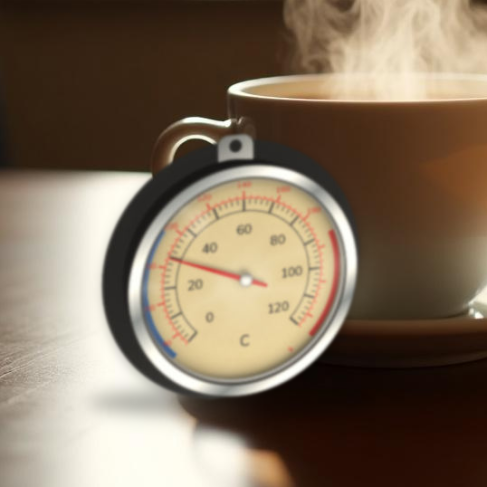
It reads 30 °C
